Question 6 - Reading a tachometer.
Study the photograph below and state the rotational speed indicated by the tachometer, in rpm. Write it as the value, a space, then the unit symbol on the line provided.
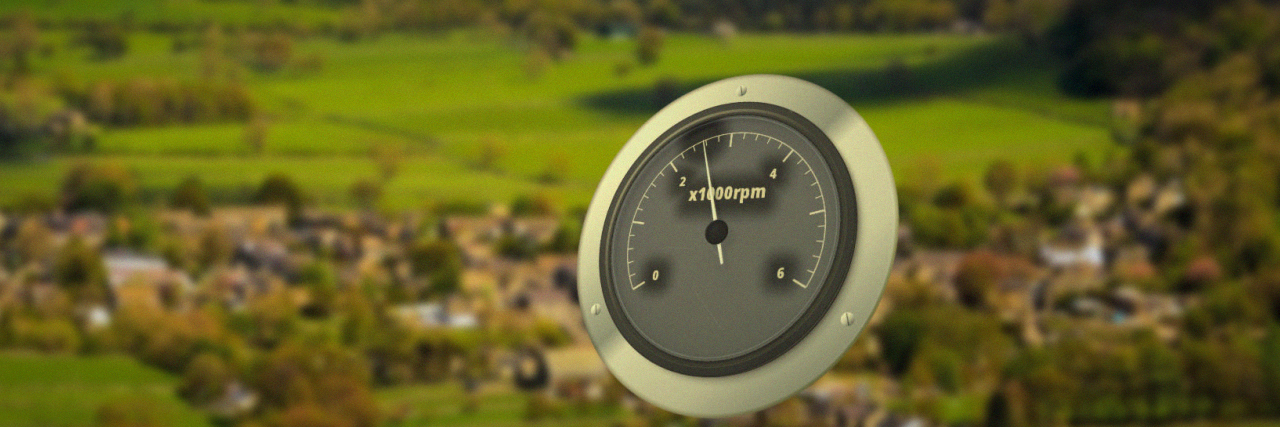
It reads 2600 rpm
